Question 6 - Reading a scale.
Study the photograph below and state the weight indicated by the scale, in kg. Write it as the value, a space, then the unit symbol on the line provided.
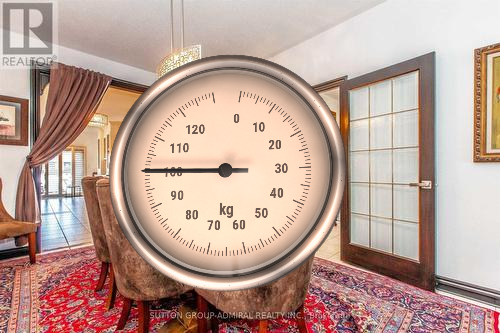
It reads 100 kg
